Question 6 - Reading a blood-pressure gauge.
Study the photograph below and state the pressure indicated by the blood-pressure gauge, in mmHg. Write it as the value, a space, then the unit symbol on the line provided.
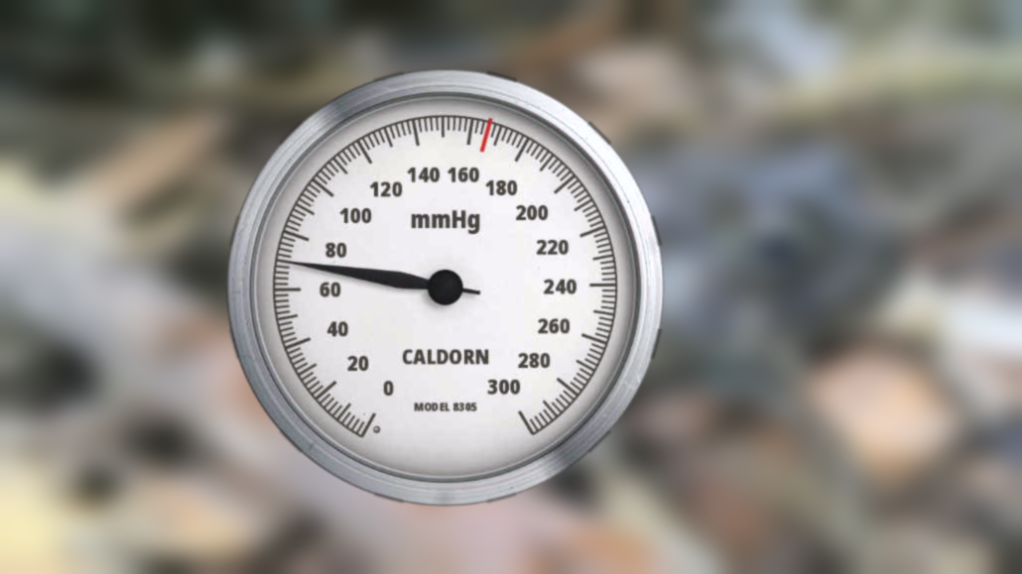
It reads 70 mmHg
